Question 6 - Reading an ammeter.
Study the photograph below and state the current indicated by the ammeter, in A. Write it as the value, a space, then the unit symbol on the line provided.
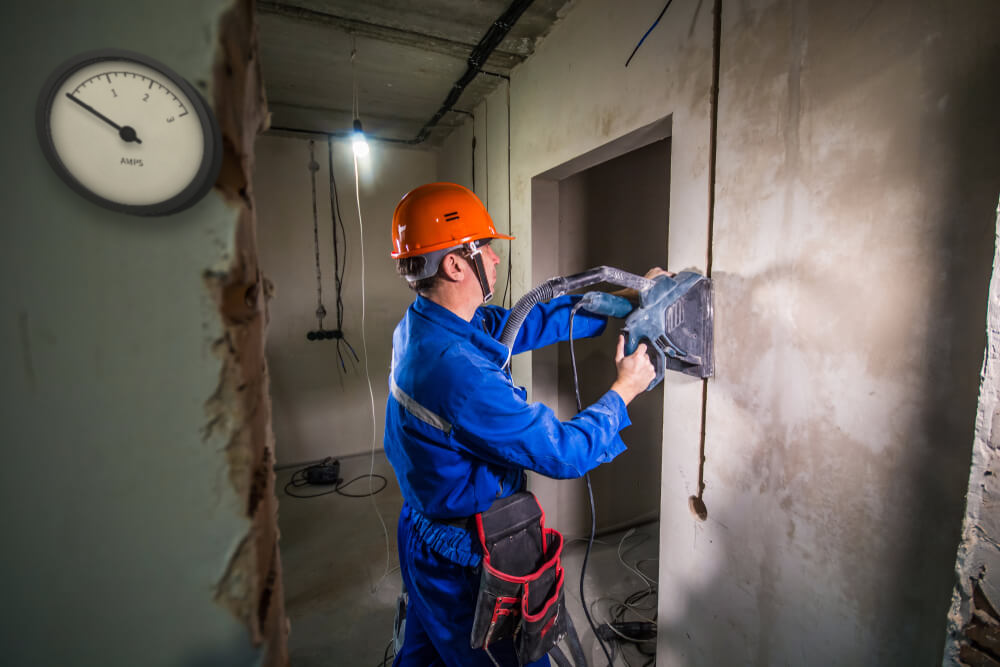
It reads 0 A
